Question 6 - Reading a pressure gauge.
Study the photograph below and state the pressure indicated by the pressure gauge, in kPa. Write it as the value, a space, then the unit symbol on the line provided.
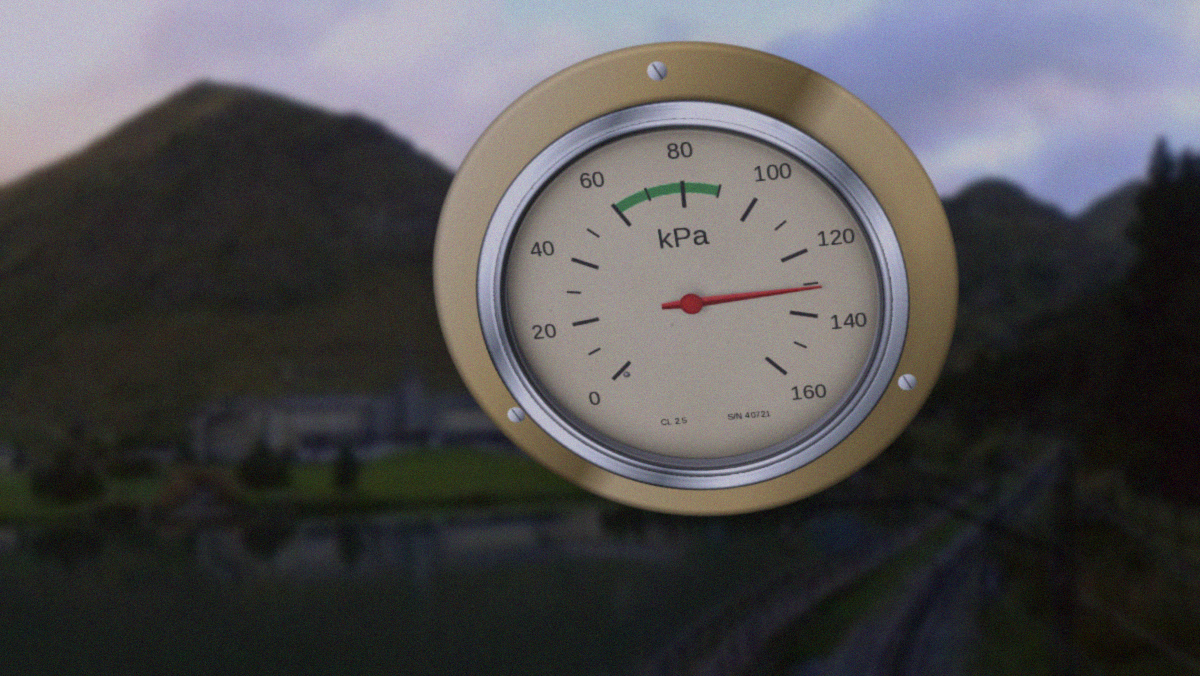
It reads 130 kPa
